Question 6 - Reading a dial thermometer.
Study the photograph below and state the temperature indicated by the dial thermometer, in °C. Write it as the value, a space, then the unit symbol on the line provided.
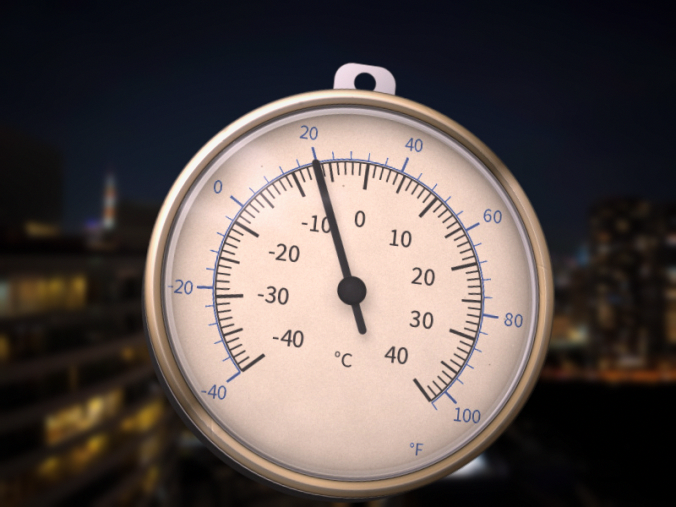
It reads -7 °C
